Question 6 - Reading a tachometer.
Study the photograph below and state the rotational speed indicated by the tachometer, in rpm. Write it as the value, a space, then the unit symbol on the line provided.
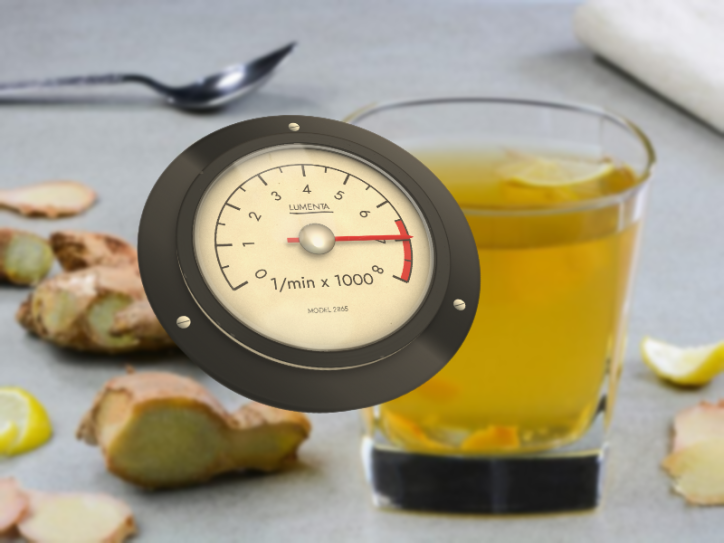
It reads 7000 rpm
